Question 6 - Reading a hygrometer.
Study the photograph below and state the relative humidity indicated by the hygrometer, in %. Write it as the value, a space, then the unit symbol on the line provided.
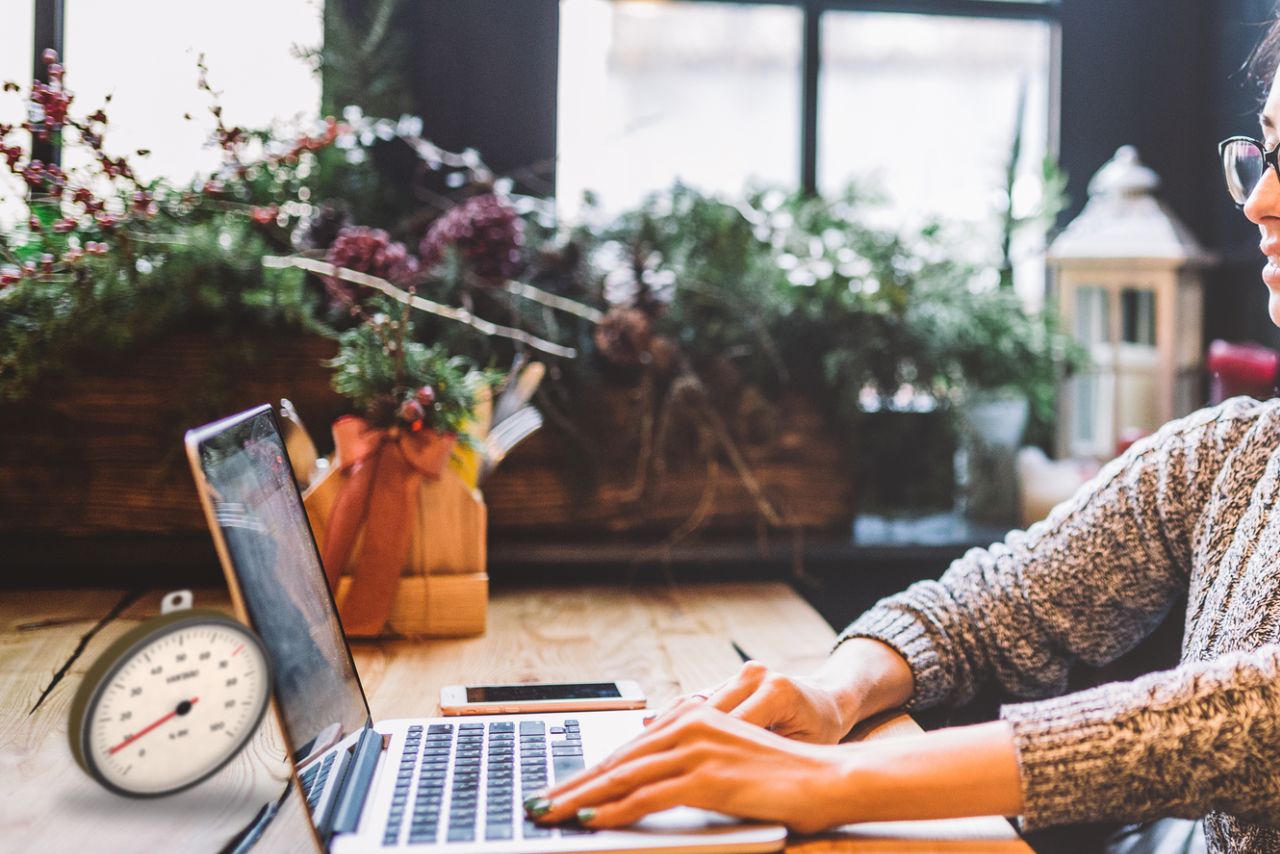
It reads 10 %
